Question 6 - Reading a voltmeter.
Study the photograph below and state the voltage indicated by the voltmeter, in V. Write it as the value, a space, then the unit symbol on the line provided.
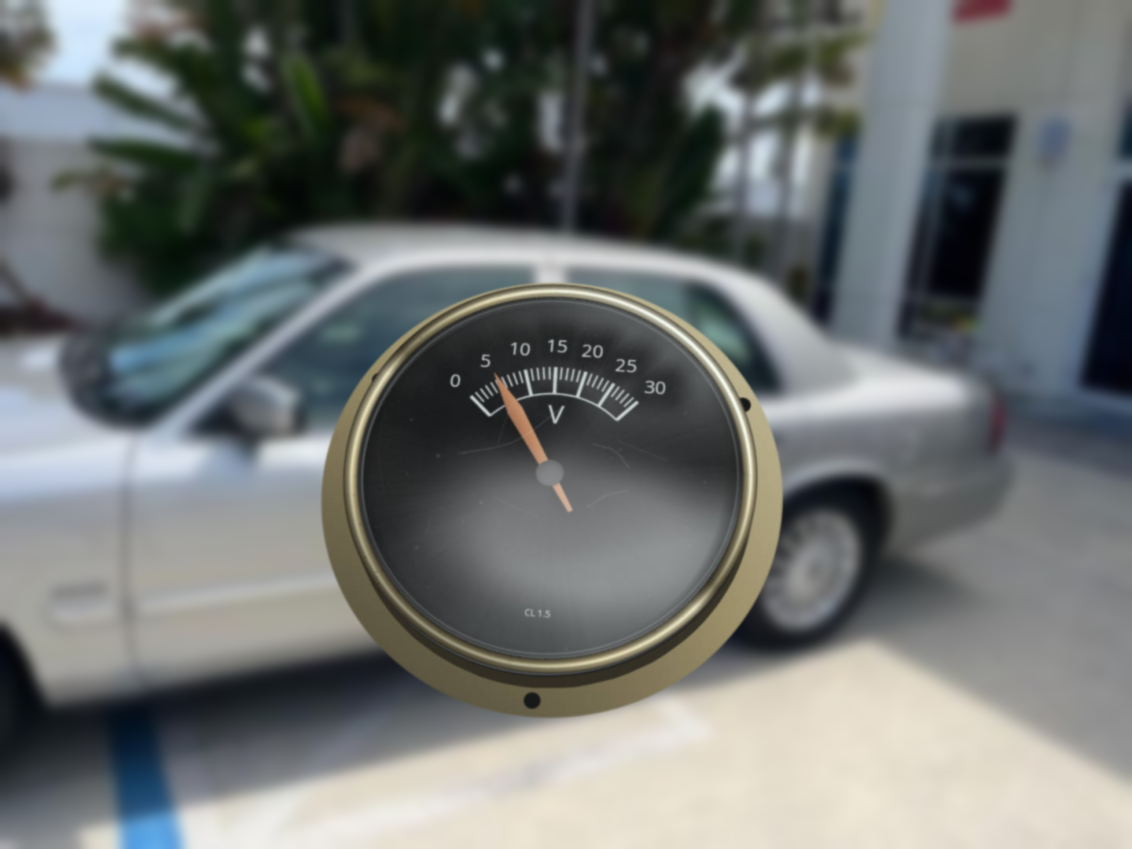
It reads 5 V
